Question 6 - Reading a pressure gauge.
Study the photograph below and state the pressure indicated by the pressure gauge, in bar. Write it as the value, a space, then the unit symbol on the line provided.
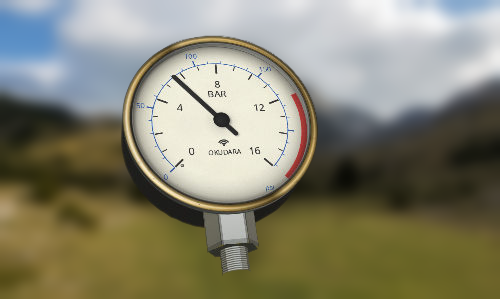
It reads 5.5 bar
